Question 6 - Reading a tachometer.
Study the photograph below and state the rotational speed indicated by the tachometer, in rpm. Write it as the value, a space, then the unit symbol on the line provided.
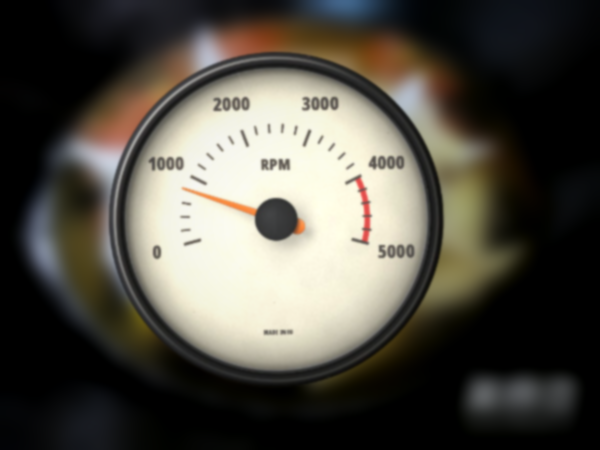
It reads 800 rpm
